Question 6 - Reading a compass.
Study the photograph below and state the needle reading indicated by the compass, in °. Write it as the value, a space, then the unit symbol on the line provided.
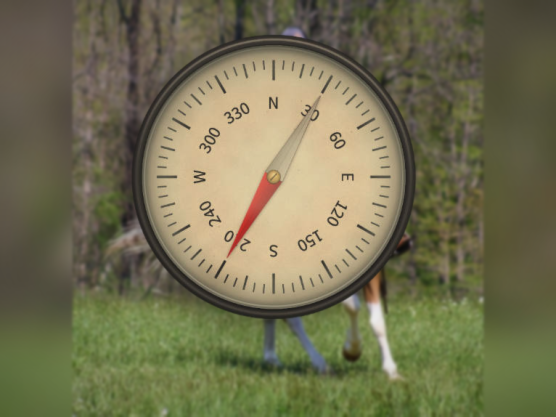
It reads 210 °
